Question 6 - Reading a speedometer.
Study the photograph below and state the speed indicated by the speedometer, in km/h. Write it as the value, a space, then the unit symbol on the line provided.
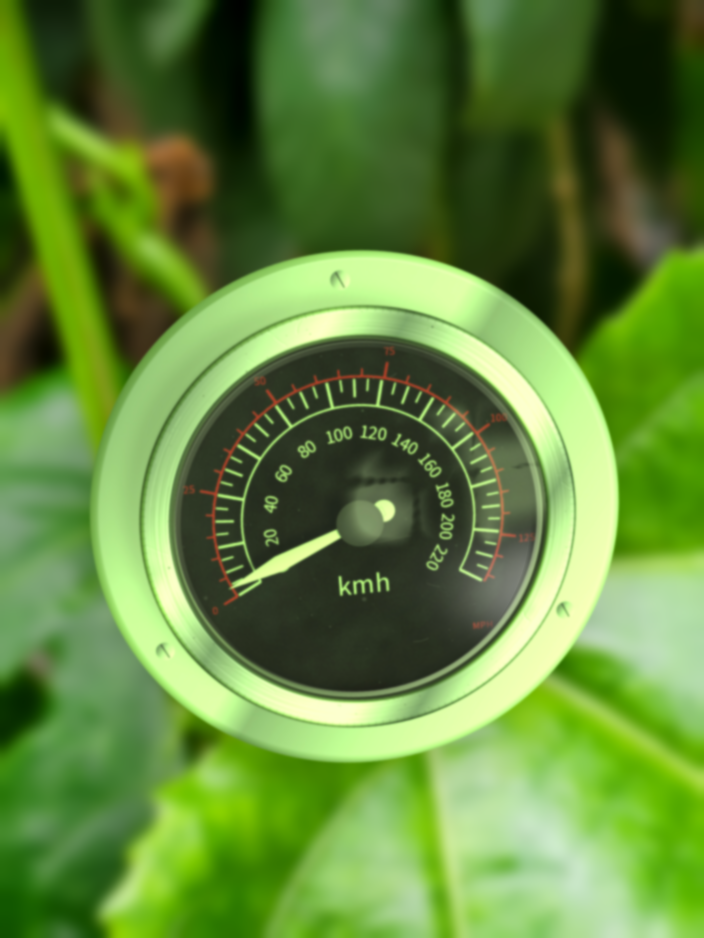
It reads 5 km/h
